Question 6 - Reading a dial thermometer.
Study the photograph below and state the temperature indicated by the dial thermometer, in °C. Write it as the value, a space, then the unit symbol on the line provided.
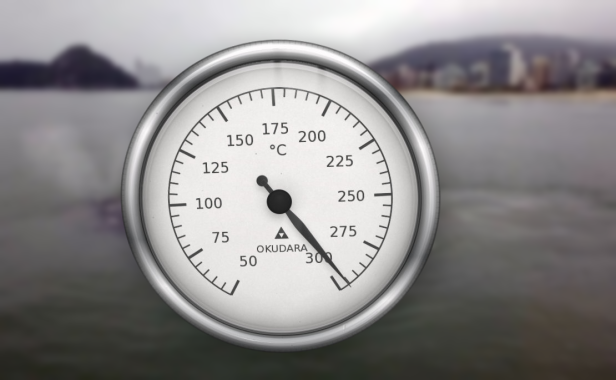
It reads 295 °C
